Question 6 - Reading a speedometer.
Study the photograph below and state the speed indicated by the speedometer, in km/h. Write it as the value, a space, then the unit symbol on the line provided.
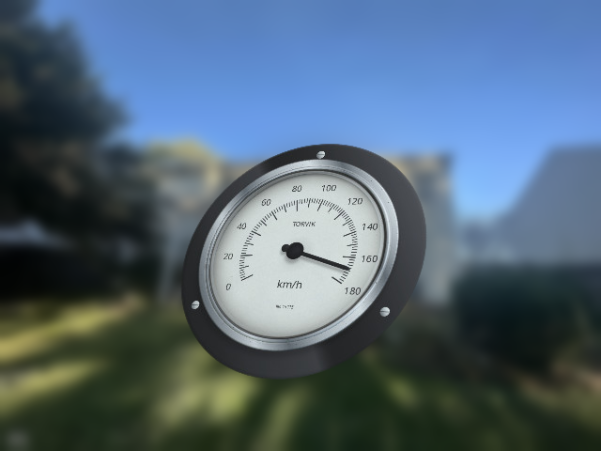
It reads 170 km/h
